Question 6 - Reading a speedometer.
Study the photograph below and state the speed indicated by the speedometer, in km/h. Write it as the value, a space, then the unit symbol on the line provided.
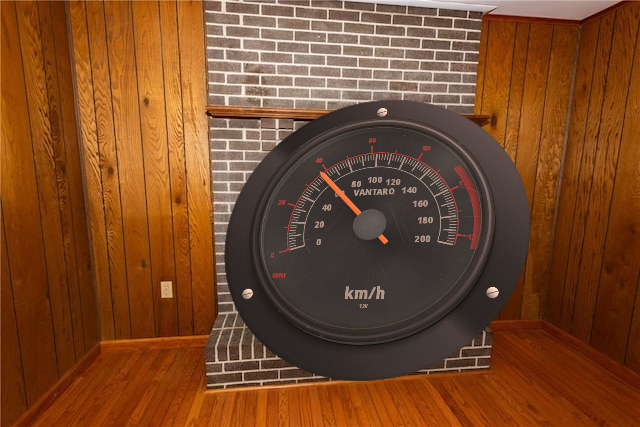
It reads 60 km/h
